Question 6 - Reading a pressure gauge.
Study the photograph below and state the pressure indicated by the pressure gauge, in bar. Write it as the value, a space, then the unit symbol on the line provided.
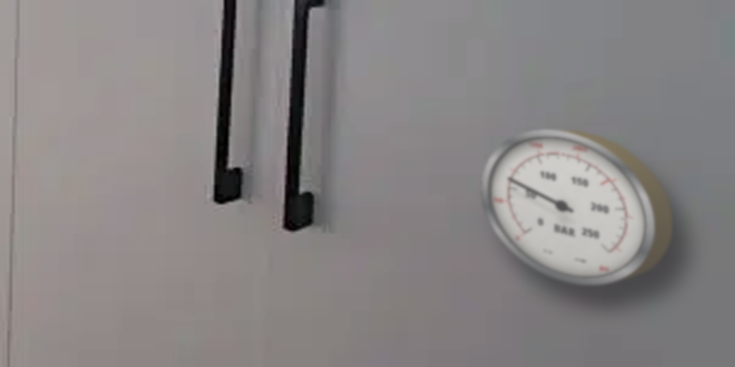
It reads 60 bar
